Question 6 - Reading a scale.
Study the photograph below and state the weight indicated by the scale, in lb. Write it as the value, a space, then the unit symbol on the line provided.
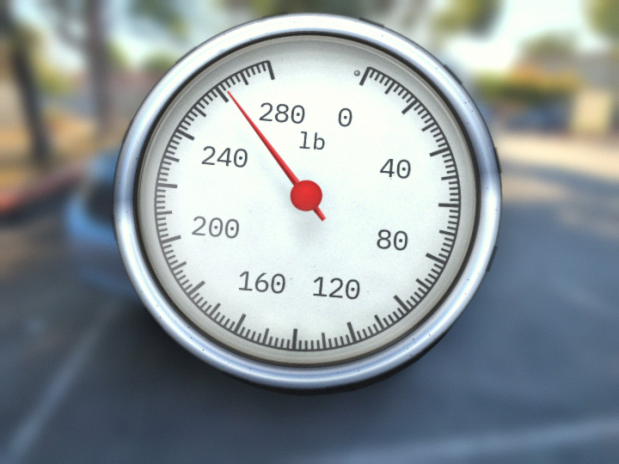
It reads 262 lb
